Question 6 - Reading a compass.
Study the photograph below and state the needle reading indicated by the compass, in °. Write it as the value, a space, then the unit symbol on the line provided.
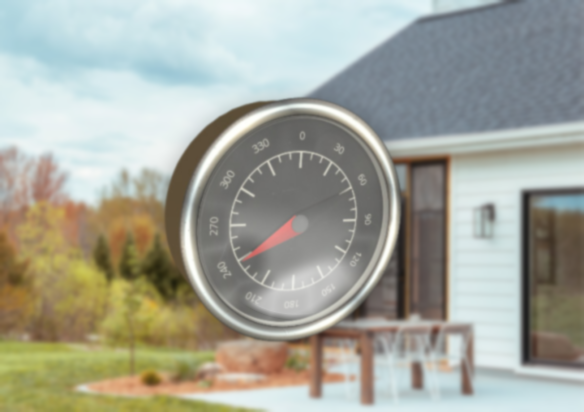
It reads 240 °
